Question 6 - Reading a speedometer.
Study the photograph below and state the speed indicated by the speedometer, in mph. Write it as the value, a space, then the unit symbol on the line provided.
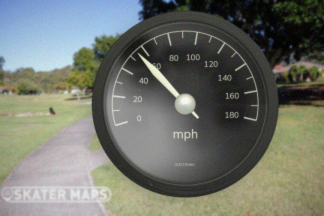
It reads 55 mph
